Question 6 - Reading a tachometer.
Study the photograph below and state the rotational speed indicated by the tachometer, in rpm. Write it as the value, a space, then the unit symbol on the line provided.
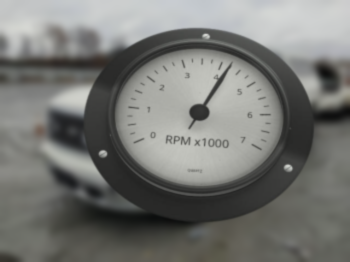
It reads 4250 rpm
